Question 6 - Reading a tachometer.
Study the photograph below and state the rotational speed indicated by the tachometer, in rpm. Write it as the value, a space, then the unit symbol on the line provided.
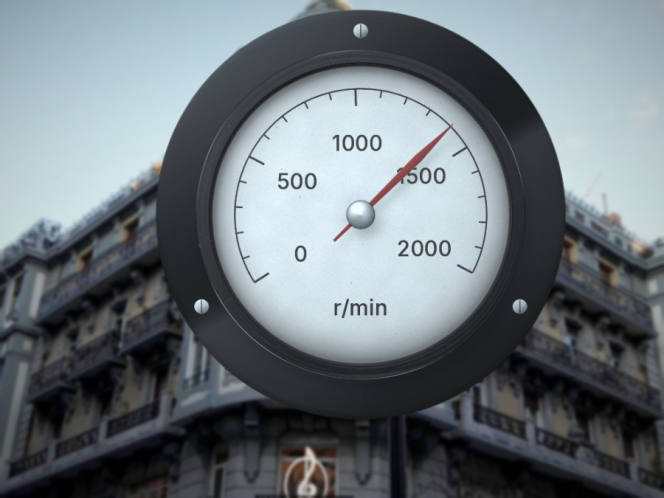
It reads 1400 rpm
